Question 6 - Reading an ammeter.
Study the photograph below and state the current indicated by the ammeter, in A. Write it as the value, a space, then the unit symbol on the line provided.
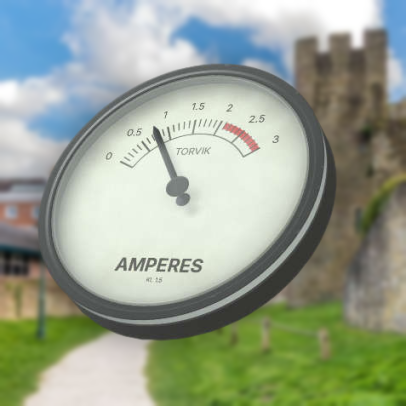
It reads 0.8 A
